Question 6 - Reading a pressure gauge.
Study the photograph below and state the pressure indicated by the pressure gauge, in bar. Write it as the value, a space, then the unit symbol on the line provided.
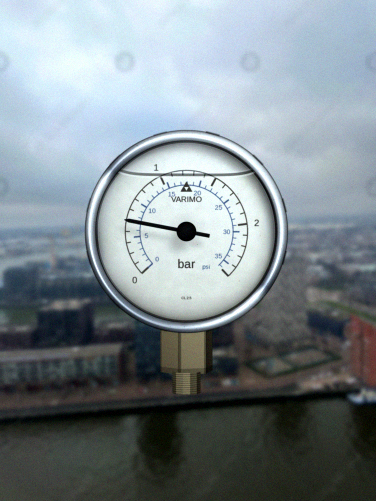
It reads 0.5 bar
